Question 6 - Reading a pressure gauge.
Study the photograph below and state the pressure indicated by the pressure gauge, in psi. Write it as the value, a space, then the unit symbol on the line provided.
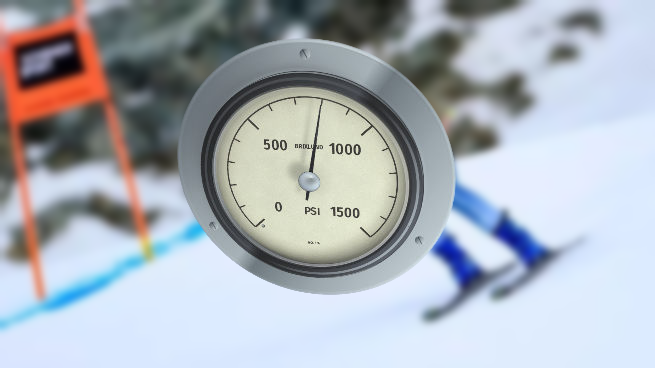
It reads 800 psi
